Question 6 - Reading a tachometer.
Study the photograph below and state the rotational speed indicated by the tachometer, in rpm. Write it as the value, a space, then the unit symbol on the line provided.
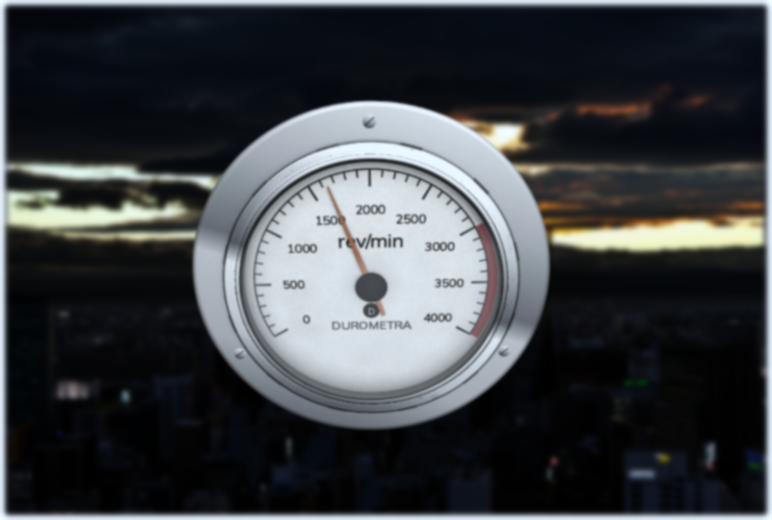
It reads 1650 rpm
